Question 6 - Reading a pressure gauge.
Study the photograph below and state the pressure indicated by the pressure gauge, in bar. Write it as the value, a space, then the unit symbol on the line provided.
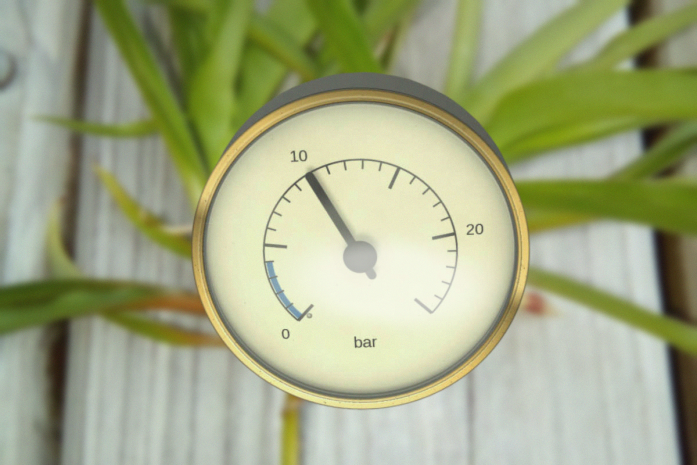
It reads 10 bar
